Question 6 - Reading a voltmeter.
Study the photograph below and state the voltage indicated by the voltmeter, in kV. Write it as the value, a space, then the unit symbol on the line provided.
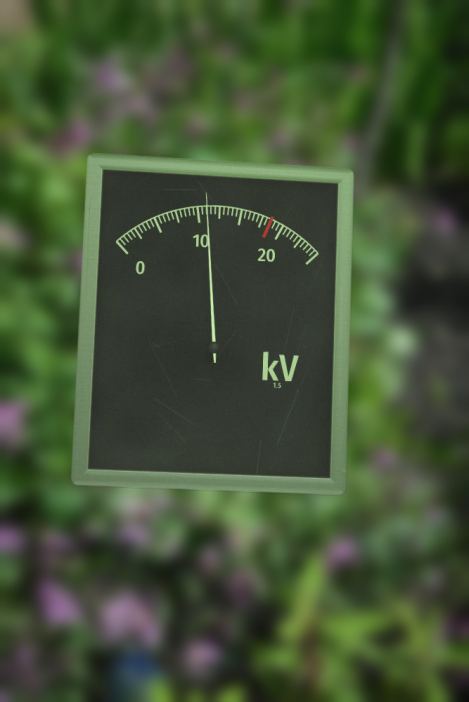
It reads 11 kV
